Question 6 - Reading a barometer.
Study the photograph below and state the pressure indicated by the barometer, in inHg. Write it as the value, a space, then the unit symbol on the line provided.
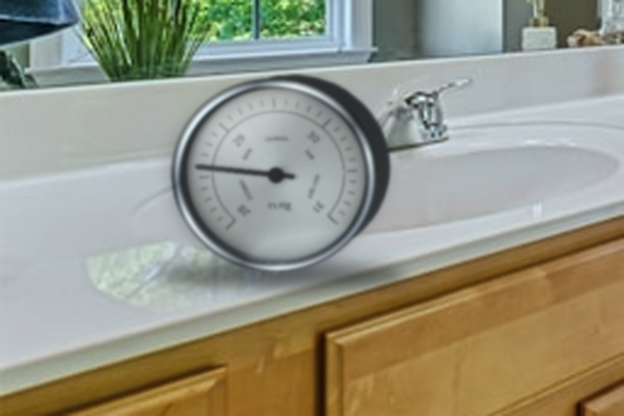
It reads 28.6 inHg
